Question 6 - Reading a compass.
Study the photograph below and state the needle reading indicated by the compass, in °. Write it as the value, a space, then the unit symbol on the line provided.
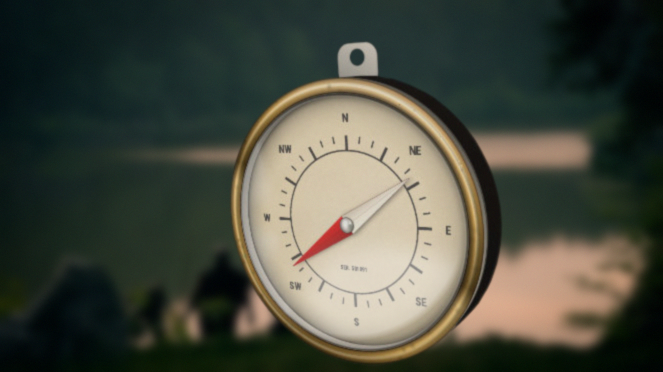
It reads 235 °
